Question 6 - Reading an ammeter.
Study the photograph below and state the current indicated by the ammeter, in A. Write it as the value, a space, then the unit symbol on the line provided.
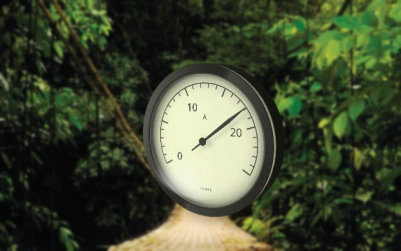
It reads 18 A
